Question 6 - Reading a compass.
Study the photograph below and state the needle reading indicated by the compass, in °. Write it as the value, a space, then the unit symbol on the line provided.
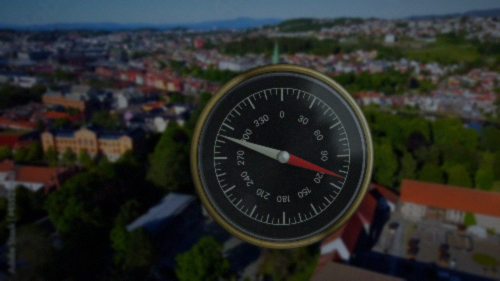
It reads 110 °
